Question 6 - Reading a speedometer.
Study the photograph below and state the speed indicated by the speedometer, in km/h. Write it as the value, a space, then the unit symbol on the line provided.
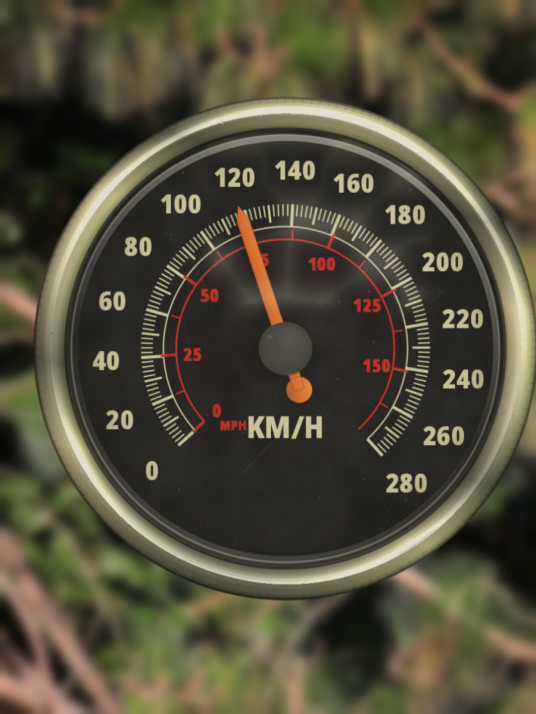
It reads 118 km/h
